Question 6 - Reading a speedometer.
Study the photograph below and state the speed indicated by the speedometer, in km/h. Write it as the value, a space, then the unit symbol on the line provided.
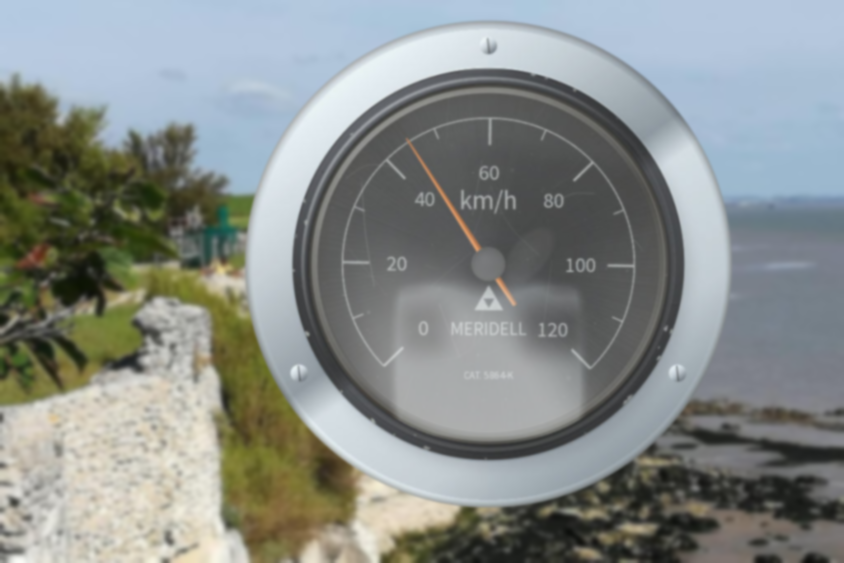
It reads 45 km/h
